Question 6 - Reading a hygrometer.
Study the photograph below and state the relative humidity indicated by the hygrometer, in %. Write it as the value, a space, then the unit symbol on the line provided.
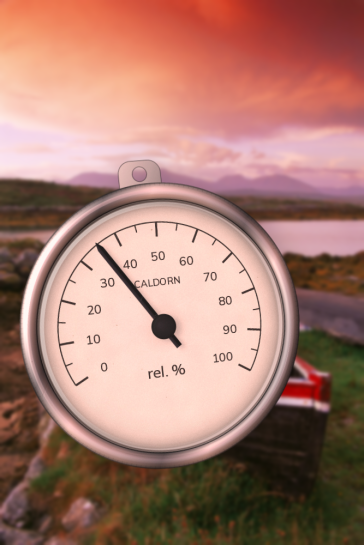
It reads 35 %
